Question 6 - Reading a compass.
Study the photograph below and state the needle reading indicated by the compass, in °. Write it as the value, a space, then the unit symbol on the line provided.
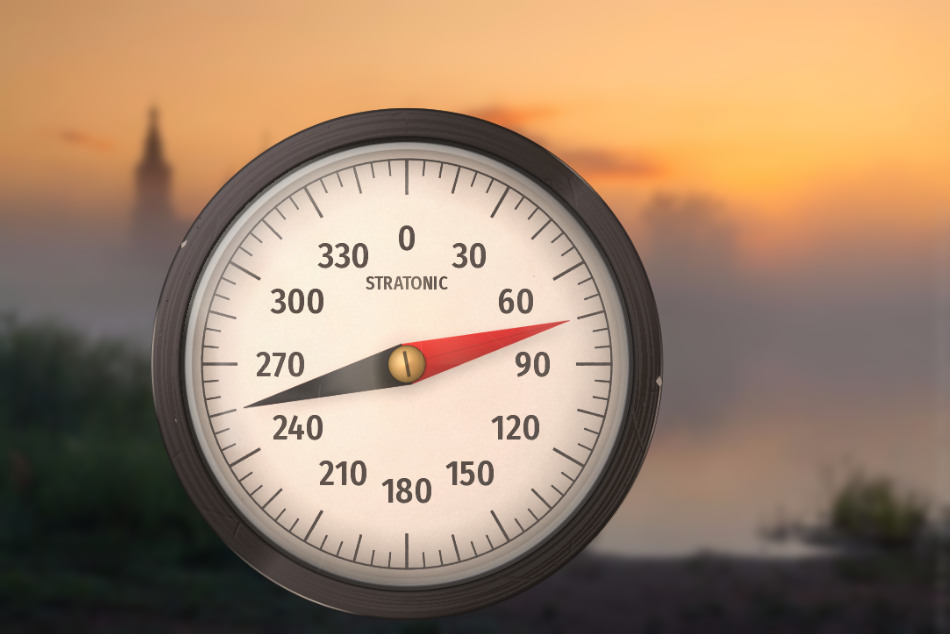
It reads 75 °
